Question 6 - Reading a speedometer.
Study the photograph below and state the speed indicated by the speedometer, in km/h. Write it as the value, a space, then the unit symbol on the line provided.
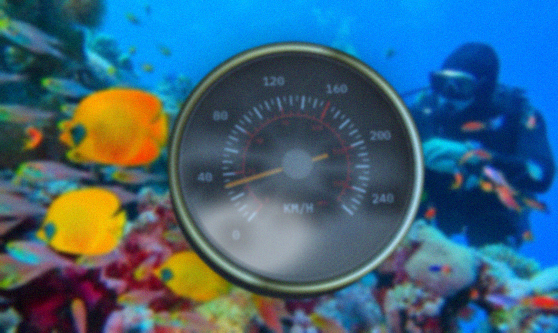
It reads 30 km/h
